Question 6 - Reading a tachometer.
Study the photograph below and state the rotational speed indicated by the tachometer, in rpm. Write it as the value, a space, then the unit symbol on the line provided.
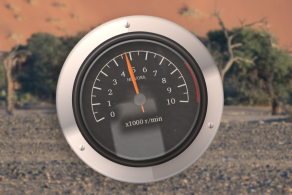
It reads 4750 rpm
